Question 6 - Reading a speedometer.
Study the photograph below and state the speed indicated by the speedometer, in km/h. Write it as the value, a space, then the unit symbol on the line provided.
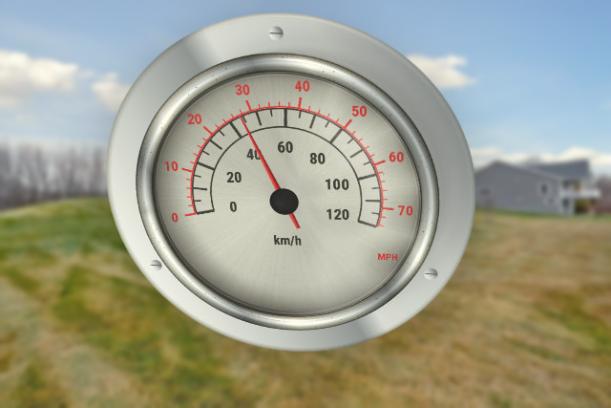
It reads 45 km/h
